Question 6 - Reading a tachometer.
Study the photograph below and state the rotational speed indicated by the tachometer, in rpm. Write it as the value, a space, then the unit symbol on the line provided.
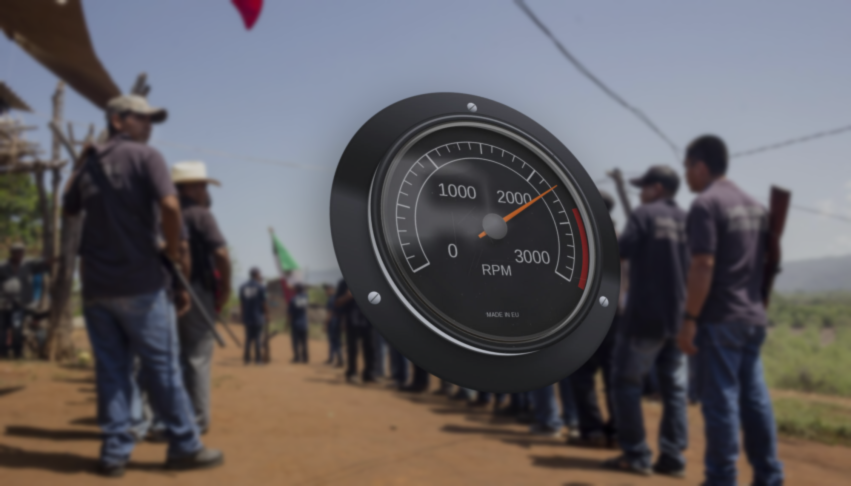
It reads 2200 rpm
